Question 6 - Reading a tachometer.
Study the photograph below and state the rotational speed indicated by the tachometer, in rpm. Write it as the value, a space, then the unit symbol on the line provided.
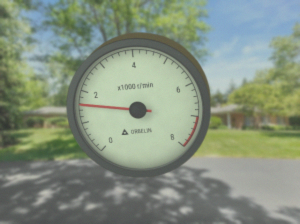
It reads 1600 rpm
